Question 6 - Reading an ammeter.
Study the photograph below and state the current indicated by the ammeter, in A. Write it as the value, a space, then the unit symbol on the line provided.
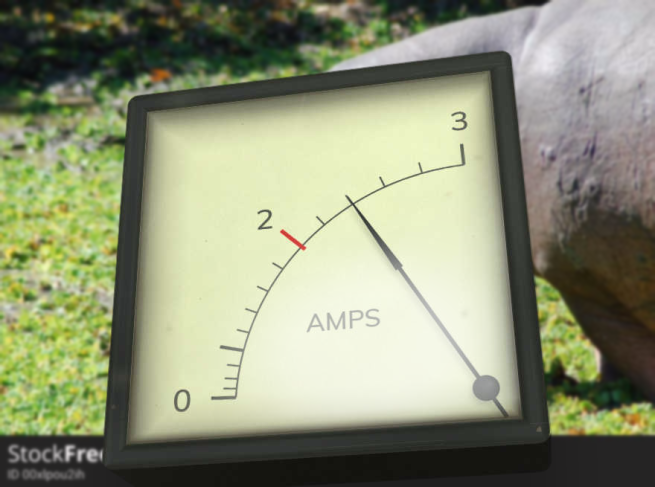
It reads 2.4 A
